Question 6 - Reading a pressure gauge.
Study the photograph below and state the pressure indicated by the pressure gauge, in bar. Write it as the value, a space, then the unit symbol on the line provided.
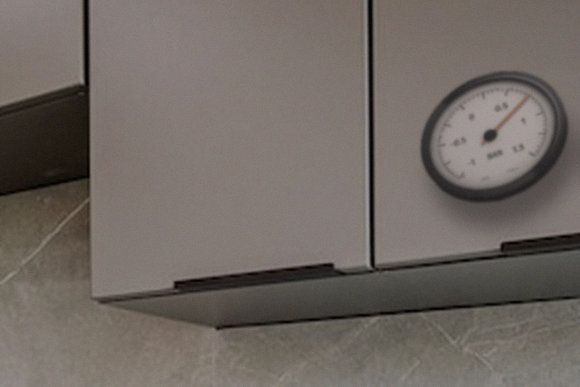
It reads 0.75 bar
